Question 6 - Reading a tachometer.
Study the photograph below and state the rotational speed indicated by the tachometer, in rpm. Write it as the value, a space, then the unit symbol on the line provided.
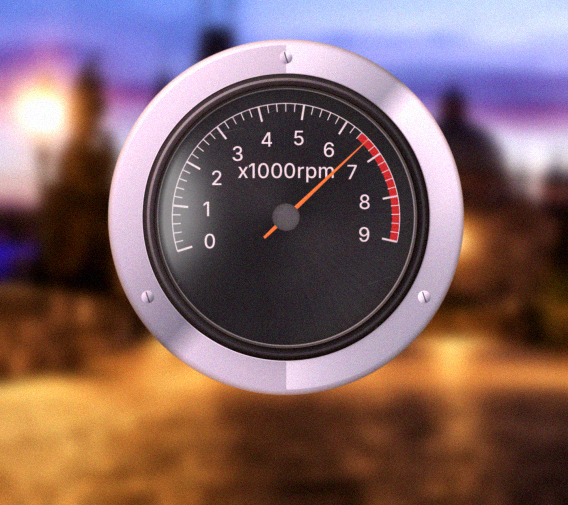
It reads 6600 rpm
